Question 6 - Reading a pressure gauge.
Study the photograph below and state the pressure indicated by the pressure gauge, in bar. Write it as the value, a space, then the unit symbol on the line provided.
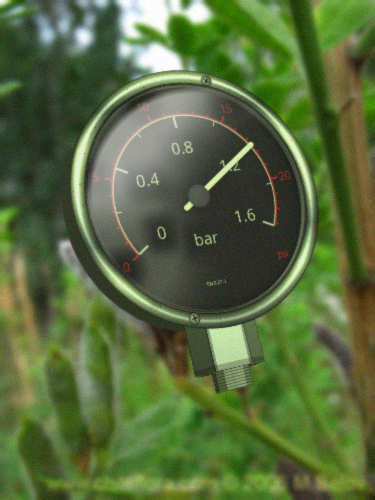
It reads 1.2 bar
